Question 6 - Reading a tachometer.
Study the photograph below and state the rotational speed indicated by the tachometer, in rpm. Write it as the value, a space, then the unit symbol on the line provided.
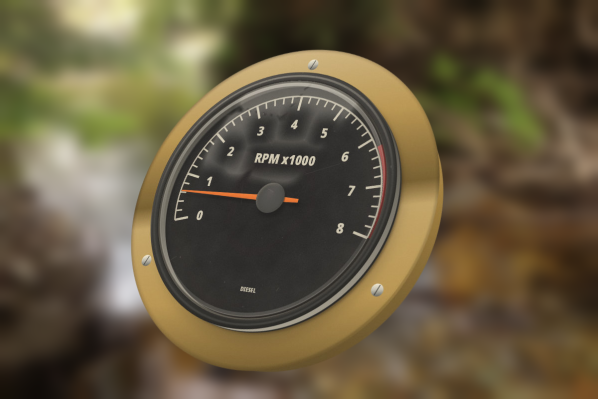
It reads 600 rpm
